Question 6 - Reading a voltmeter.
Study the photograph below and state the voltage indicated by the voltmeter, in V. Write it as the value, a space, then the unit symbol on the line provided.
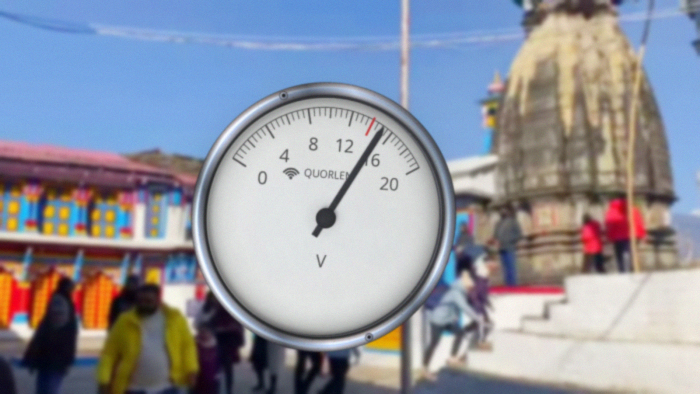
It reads 15 V
